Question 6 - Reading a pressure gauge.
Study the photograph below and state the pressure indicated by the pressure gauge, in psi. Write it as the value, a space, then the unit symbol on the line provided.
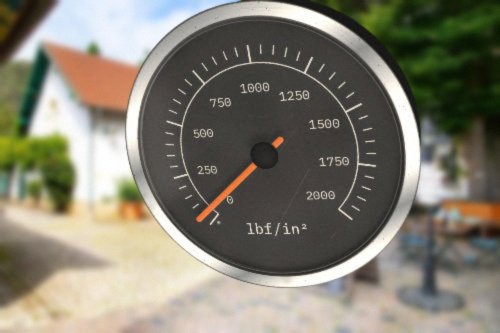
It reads 50 psi
